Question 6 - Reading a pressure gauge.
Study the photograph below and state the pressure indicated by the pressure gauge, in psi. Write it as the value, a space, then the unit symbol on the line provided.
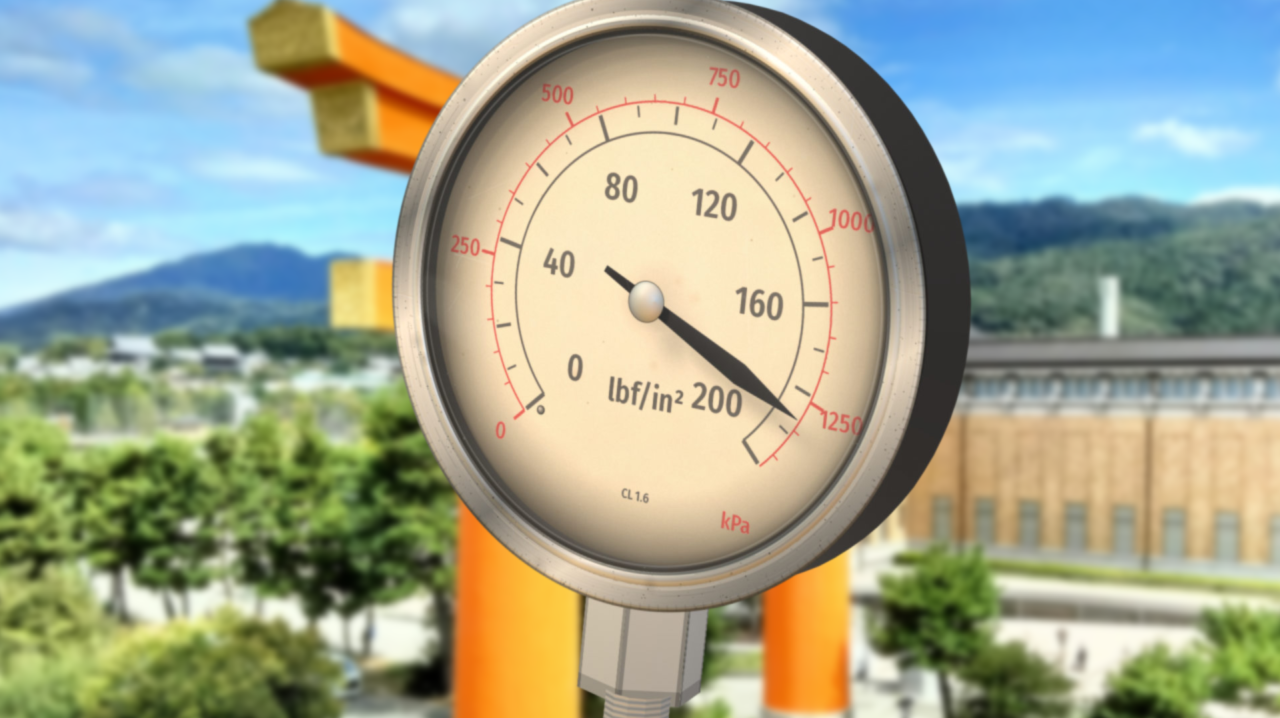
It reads 185 psi
